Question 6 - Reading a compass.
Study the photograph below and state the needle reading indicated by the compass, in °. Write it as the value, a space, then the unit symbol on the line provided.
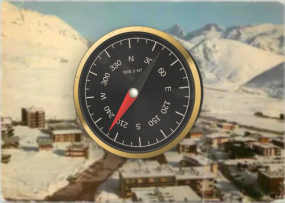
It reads 220 °
